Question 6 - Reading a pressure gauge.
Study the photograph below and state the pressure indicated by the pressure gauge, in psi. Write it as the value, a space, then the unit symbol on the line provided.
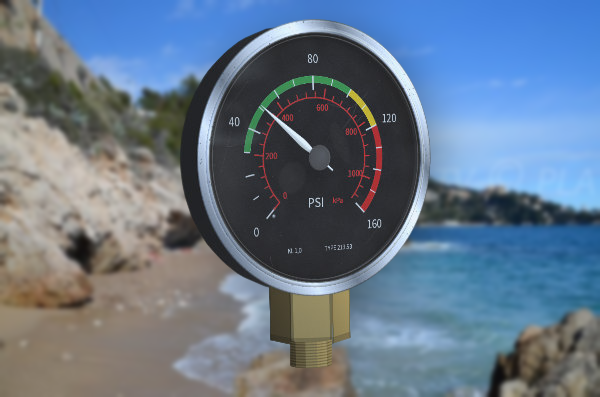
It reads 50 psi
